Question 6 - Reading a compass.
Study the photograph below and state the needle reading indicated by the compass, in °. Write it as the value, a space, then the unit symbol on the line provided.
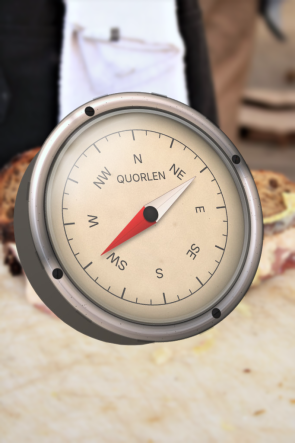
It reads 240 °
